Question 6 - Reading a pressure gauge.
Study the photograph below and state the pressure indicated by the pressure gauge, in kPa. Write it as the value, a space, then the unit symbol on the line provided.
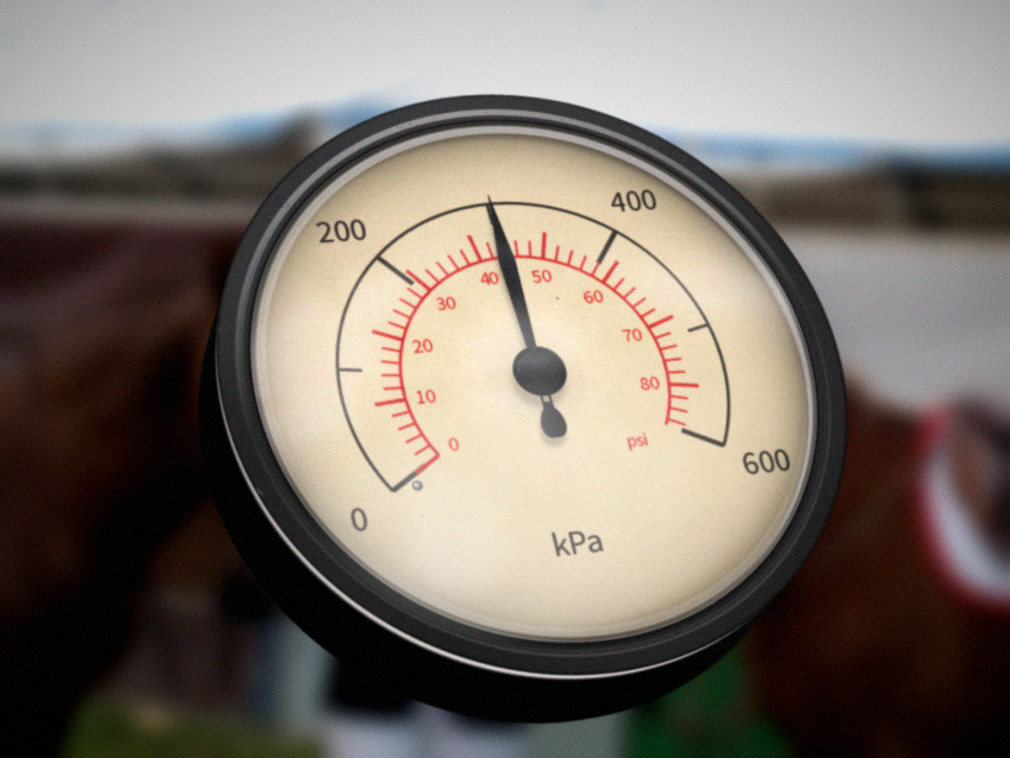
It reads 300 kPa
